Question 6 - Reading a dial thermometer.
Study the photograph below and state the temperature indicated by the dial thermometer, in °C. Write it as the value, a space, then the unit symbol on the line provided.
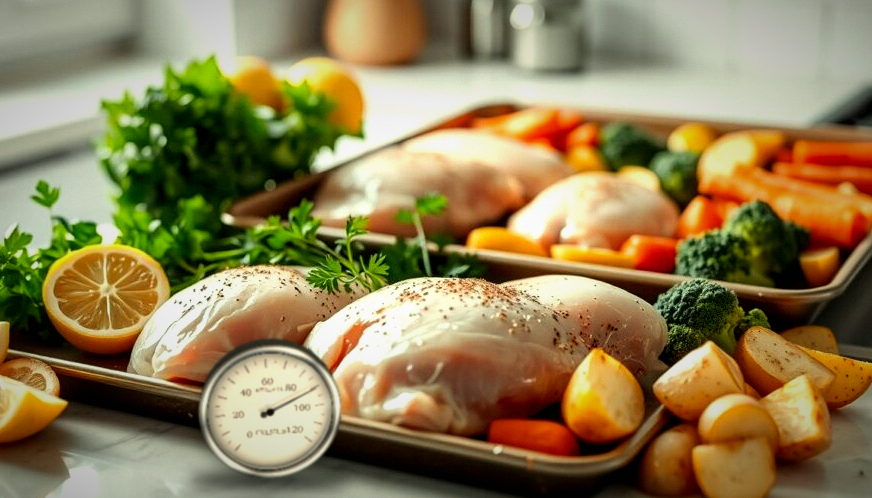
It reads 90 °C
